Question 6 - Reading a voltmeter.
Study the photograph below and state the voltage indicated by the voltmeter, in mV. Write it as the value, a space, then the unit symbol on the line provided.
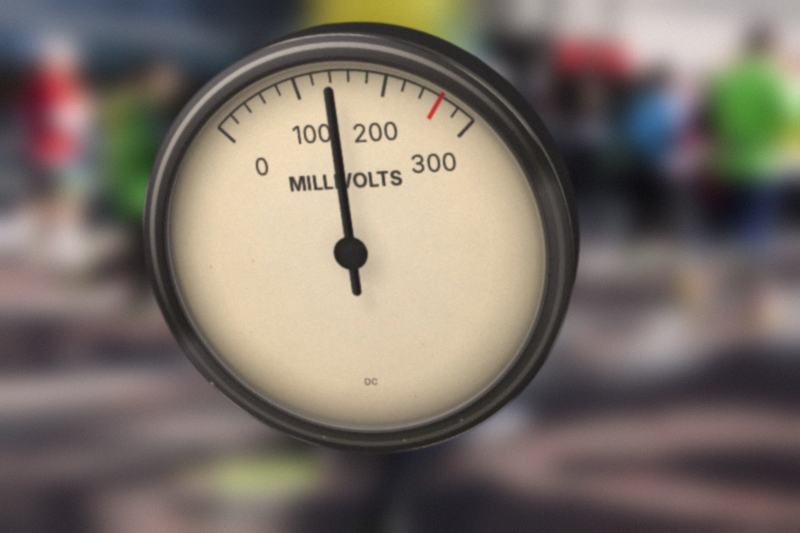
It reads 140 mV
